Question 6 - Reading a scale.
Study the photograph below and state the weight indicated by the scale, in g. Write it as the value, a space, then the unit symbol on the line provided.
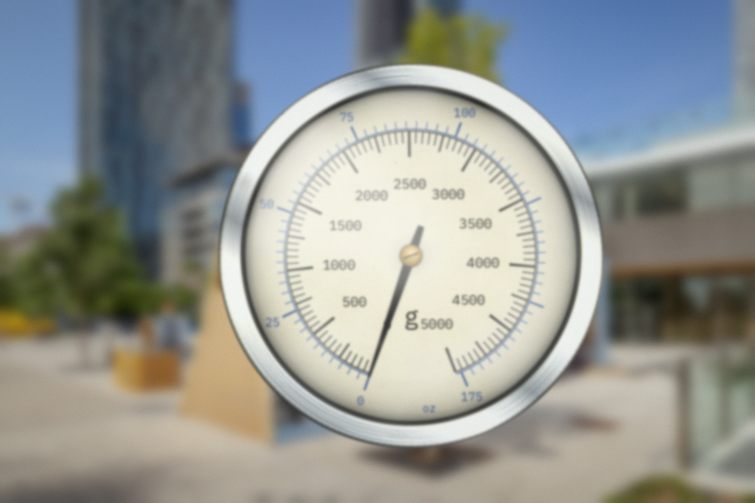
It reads 0 g
